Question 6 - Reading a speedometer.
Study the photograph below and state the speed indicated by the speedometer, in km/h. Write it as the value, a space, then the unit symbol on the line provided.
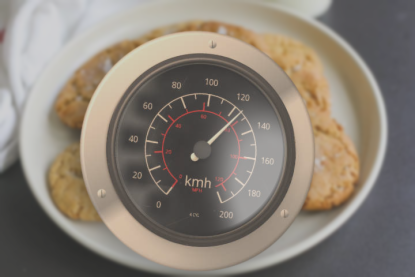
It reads 125 km/h
